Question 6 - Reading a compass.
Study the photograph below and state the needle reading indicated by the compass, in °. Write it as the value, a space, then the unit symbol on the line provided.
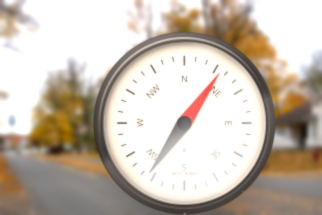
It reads 35 °
